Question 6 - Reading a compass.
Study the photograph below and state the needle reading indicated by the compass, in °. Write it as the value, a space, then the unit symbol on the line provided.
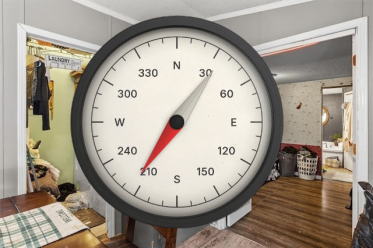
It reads 215 °
